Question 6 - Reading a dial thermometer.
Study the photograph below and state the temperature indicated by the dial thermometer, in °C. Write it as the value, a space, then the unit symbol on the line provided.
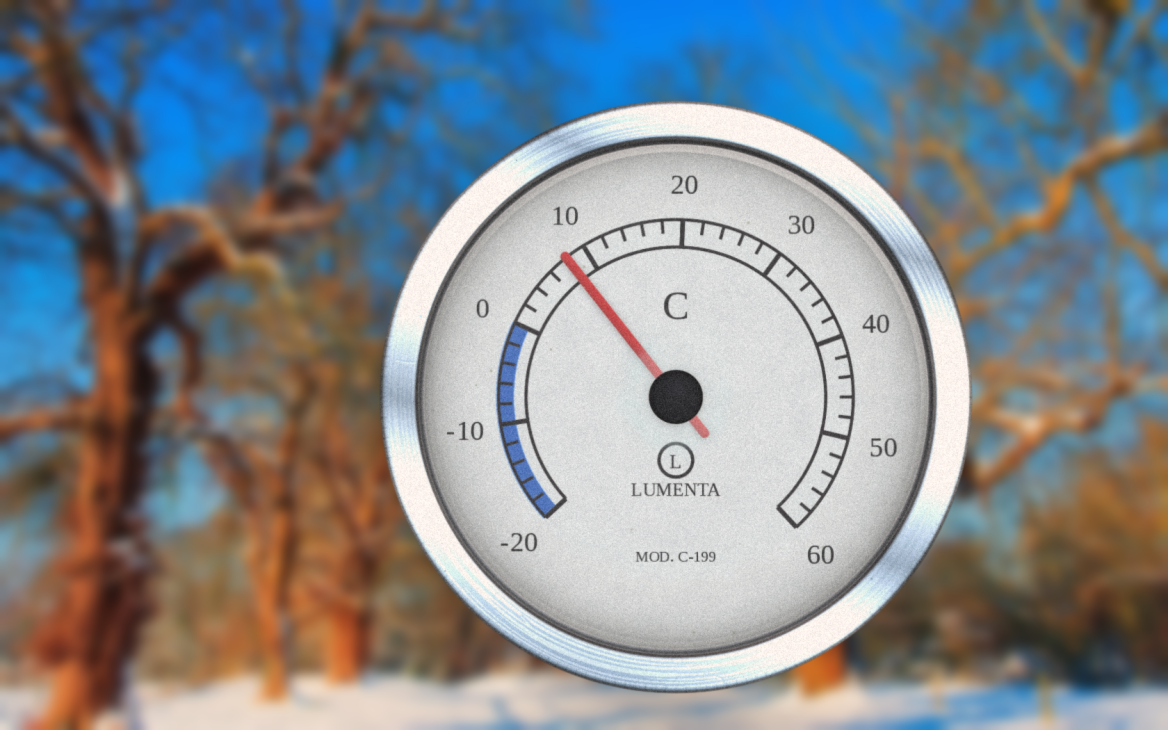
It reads 8 °C
